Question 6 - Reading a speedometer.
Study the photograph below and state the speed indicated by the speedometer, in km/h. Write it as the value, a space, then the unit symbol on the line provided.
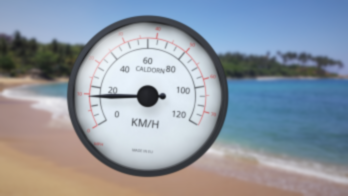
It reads 15 km/h
